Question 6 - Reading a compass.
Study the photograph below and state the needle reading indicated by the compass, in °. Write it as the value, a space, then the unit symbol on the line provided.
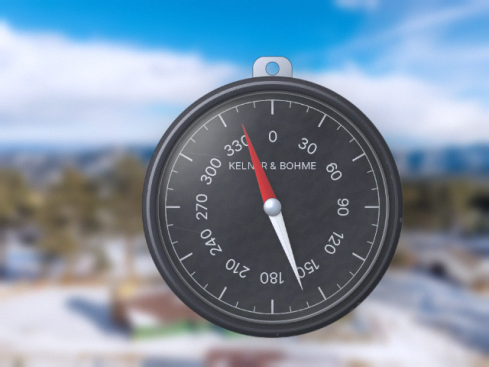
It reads 340 °
